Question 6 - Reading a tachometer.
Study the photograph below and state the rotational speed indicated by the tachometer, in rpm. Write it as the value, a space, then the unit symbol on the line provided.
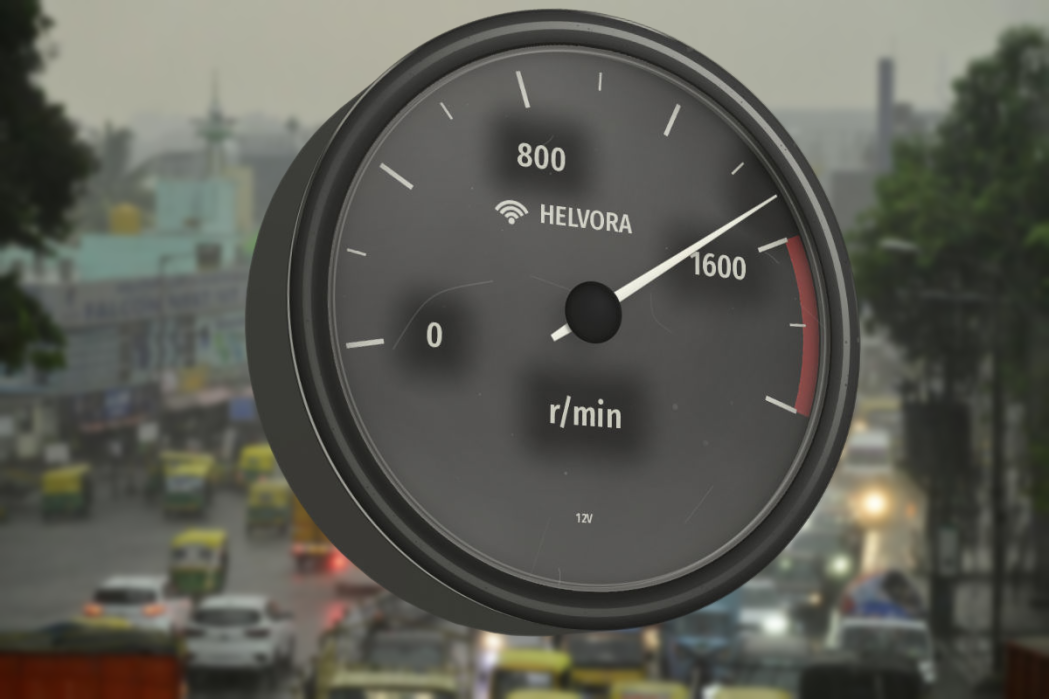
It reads 1500 rpm
